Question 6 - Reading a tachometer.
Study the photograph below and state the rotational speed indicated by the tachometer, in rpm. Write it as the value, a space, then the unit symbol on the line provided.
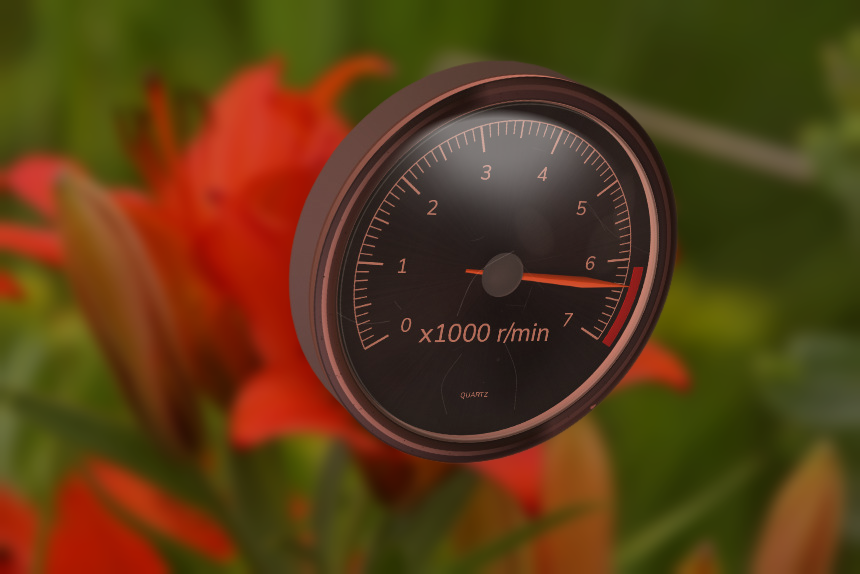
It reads 6300 rpm
